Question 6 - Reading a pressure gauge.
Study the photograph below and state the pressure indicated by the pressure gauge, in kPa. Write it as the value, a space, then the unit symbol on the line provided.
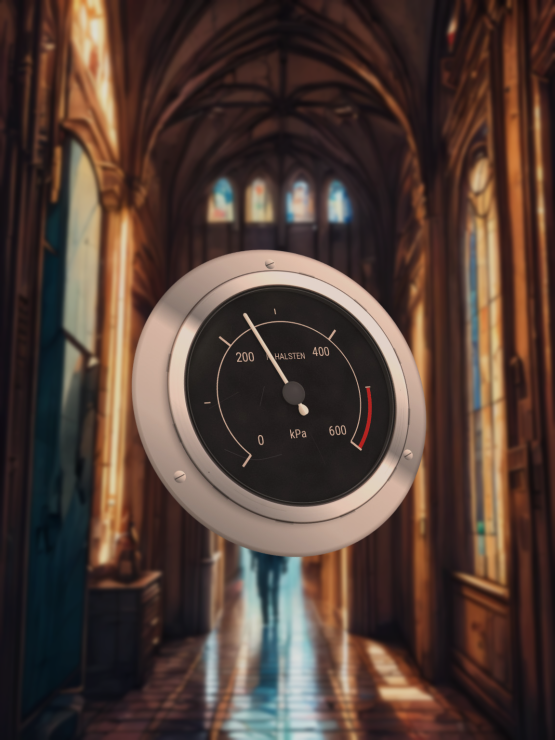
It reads 250 kPa
